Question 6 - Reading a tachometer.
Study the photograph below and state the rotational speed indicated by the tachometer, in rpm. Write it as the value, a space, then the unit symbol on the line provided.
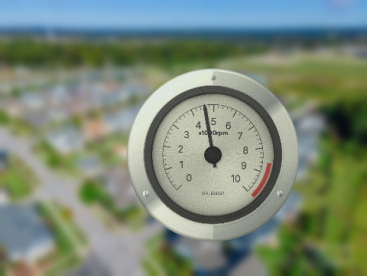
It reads 4600 rpm
